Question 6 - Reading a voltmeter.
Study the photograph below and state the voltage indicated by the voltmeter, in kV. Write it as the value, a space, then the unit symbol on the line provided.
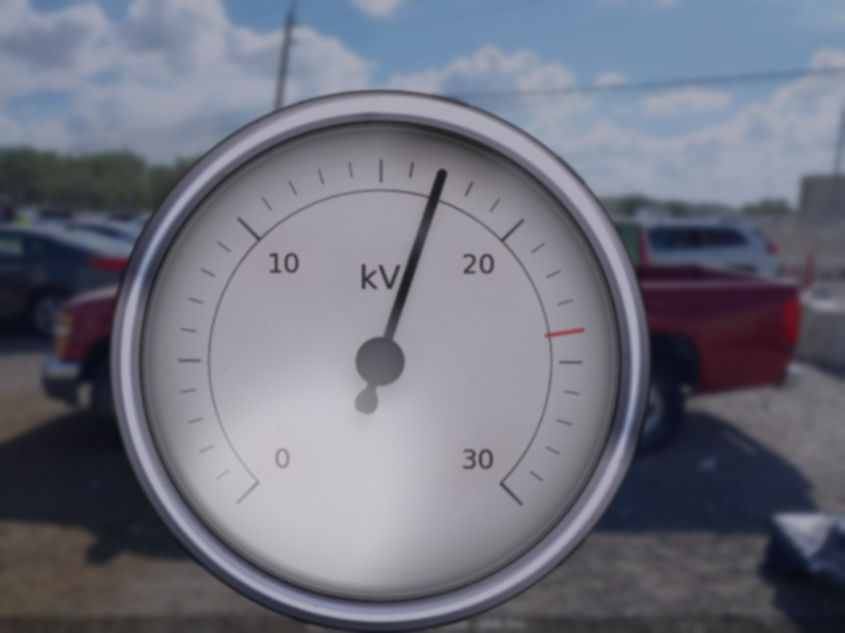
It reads 17 kV
